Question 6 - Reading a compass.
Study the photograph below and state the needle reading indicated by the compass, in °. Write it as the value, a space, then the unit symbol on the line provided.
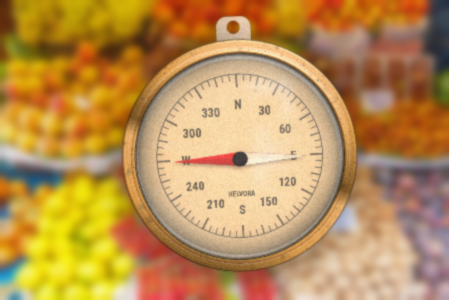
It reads 270 °
